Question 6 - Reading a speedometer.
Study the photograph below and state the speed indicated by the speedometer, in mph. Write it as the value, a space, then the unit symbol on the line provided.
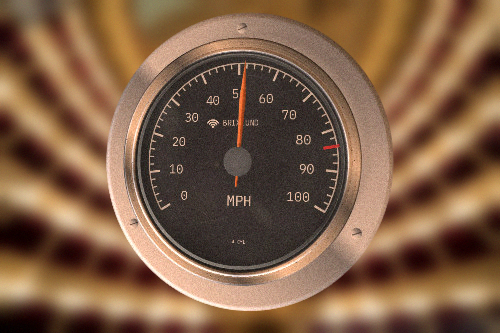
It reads 52 mph
